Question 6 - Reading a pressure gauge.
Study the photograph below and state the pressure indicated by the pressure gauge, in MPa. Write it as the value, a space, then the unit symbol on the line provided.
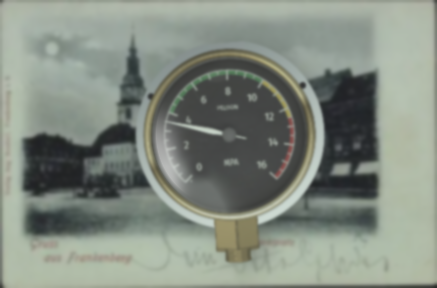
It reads 3.5 MPa
